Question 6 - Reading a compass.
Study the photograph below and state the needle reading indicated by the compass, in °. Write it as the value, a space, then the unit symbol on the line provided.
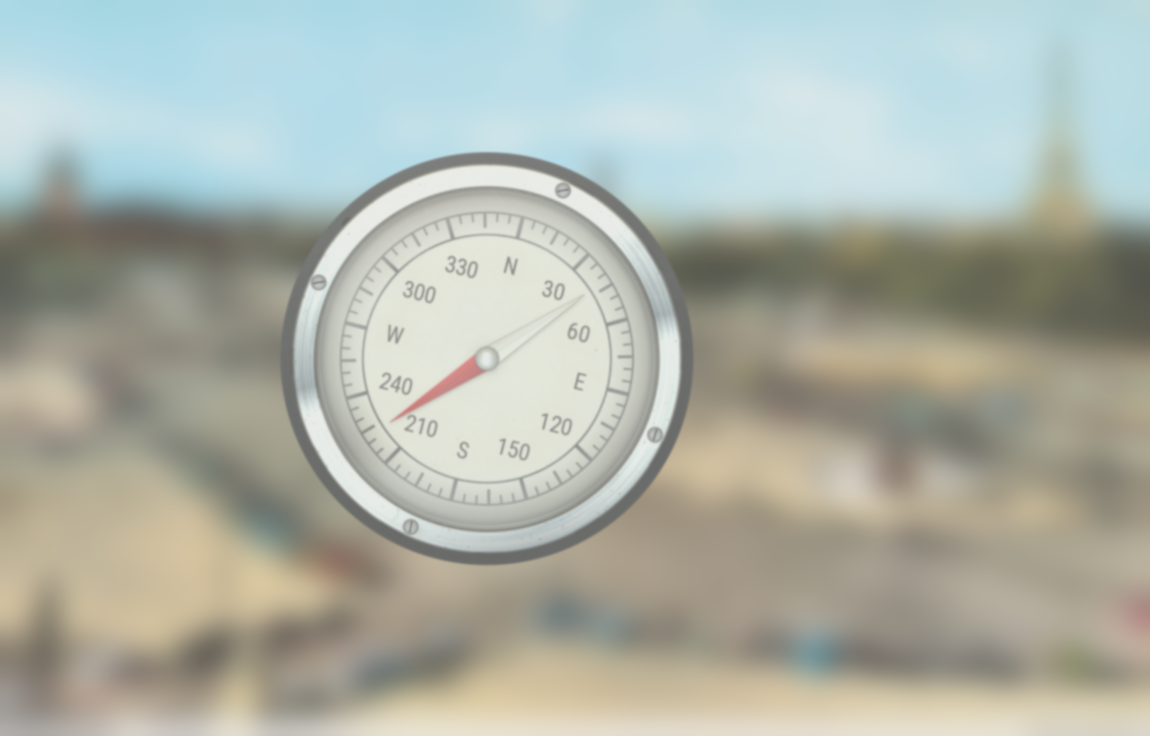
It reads 222.5 °
